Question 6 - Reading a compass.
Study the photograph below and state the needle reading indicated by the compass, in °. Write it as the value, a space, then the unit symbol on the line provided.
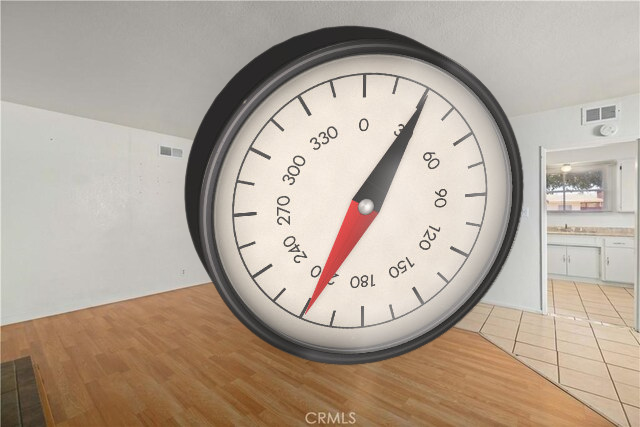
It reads 210 °
